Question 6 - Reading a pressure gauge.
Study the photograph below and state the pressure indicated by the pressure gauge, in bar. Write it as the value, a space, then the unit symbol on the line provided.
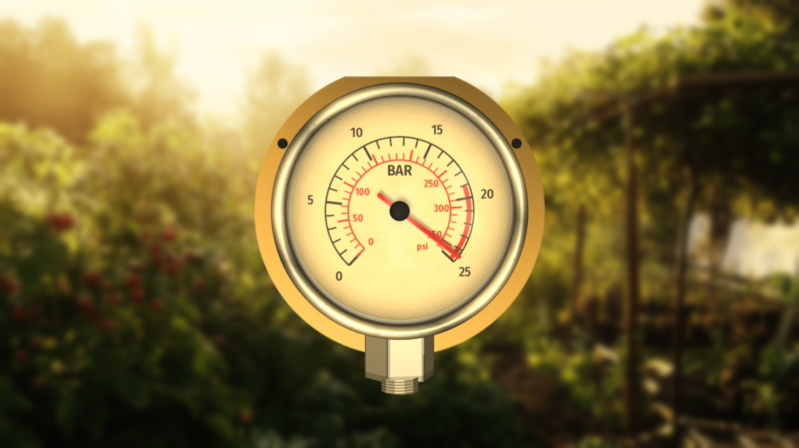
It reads 24.5 bar
